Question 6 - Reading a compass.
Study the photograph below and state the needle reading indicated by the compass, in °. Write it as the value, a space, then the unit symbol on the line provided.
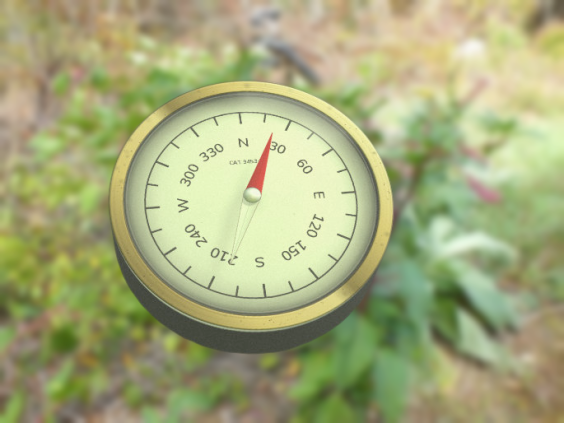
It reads 22.5 °
